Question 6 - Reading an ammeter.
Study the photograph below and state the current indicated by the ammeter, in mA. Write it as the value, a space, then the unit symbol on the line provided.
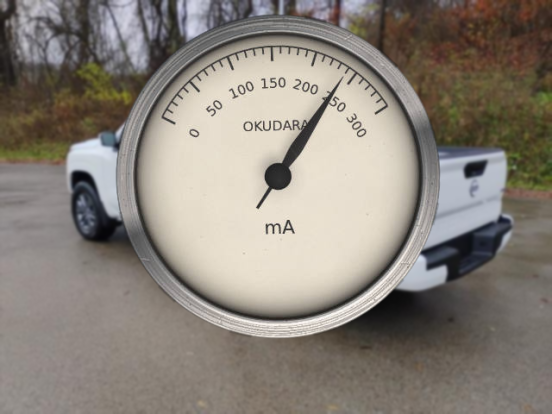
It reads 240 mA
